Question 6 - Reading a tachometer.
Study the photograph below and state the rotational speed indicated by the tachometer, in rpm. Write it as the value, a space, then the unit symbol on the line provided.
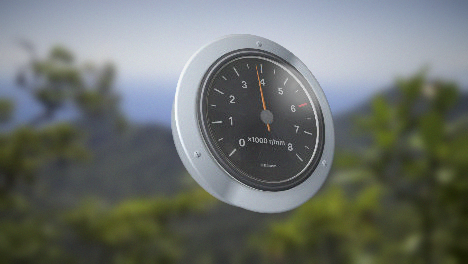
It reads 3750 rpm
